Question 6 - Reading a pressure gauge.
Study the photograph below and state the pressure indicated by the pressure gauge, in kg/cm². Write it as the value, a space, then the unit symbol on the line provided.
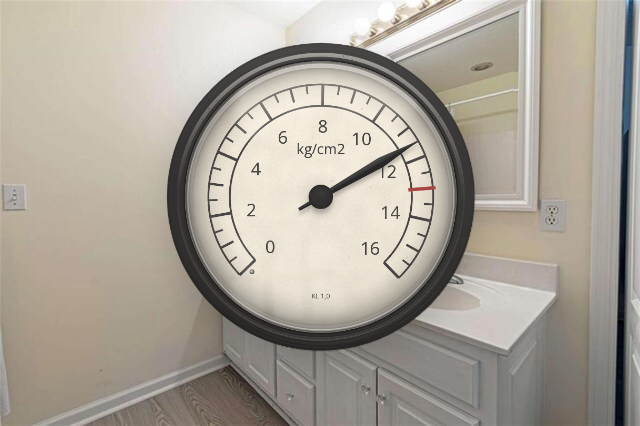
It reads 11.5 kg/cm²
